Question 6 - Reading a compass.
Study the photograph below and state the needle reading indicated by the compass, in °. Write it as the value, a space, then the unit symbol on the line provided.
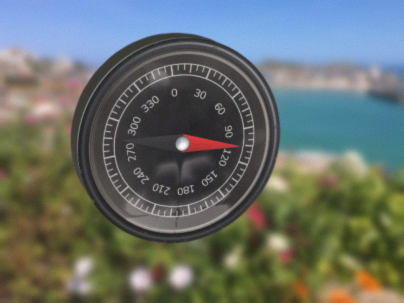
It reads 105 °
